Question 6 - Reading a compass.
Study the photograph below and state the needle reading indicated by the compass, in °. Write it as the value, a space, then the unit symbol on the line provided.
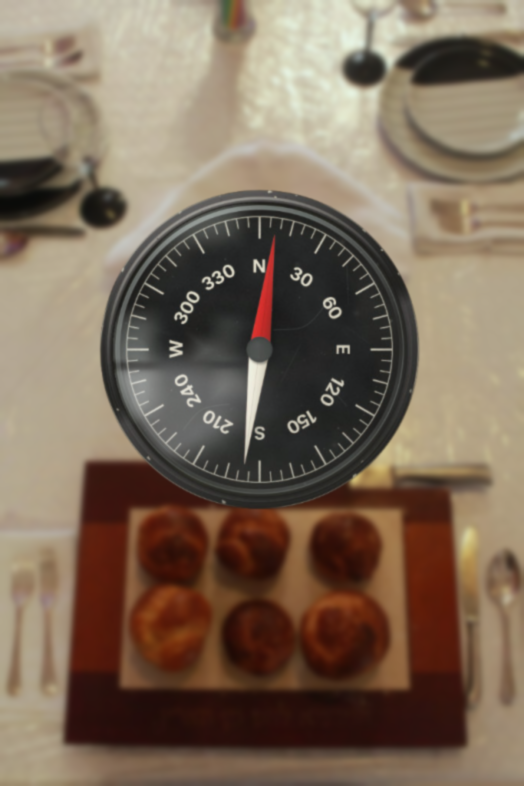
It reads 7.5 °
